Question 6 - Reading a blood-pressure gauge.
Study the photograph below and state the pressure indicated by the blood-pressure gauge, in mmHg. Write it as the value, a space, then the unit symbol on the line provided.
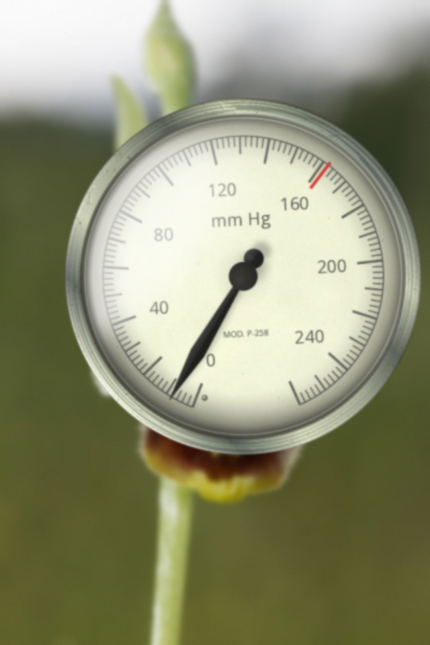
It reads 8 mmHg
